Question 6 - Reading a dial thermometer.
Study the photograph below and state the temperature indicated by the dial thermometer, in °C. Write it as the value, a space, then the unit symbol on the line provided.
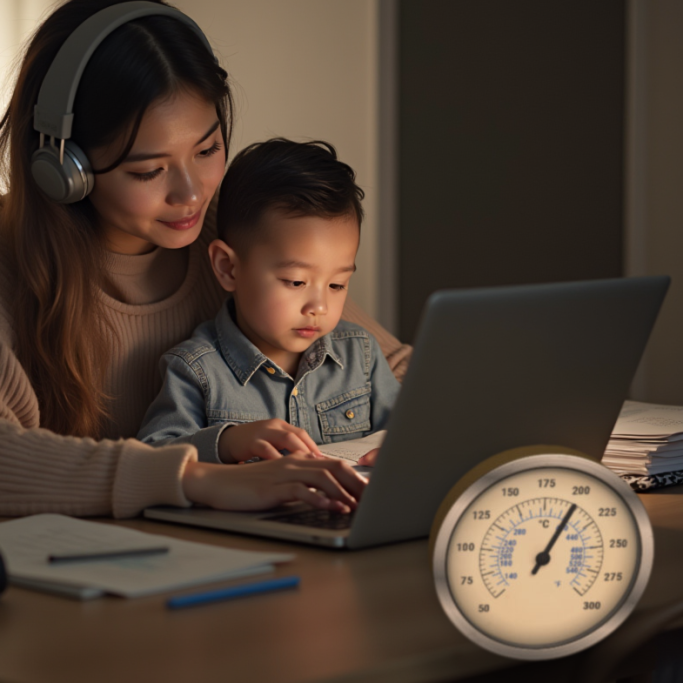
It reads 200 °C
